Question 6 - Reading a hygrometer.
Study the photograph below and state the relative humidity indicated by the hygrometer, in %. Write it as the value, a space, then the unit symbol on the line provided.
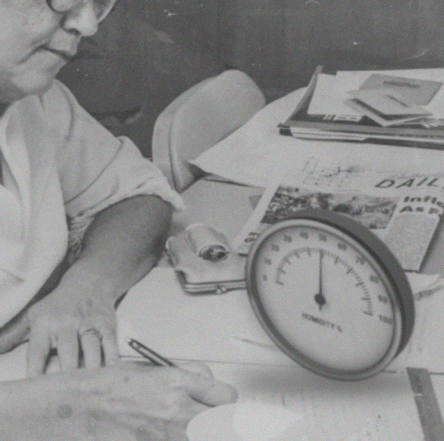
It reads 50 %
